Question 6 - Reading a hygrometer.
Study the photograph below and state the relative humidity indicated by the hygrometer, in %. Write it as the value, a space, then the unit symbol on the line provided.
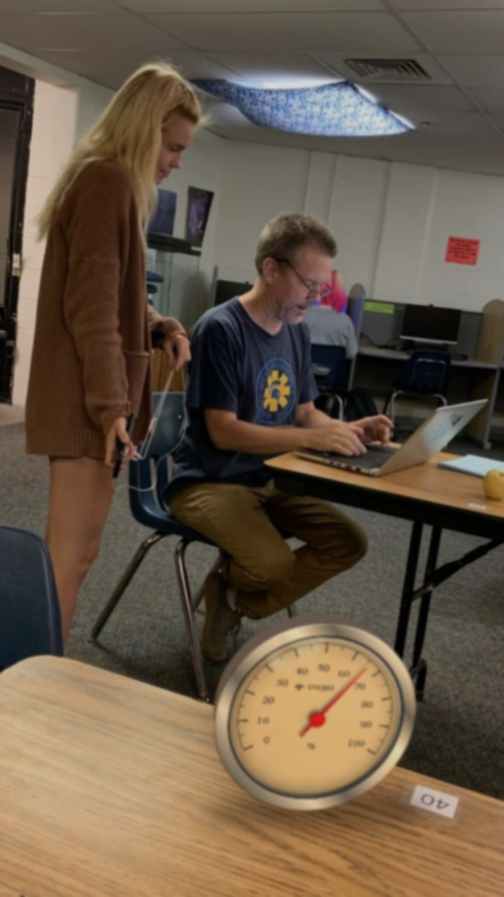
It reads 65 %
